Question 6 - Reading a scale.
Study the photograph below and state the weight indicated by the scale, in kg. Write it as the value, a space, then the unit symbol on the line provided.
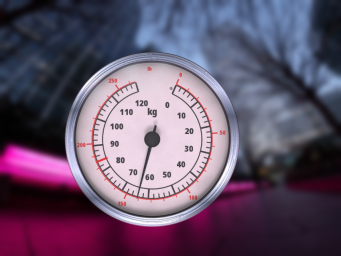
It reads 64 kg
